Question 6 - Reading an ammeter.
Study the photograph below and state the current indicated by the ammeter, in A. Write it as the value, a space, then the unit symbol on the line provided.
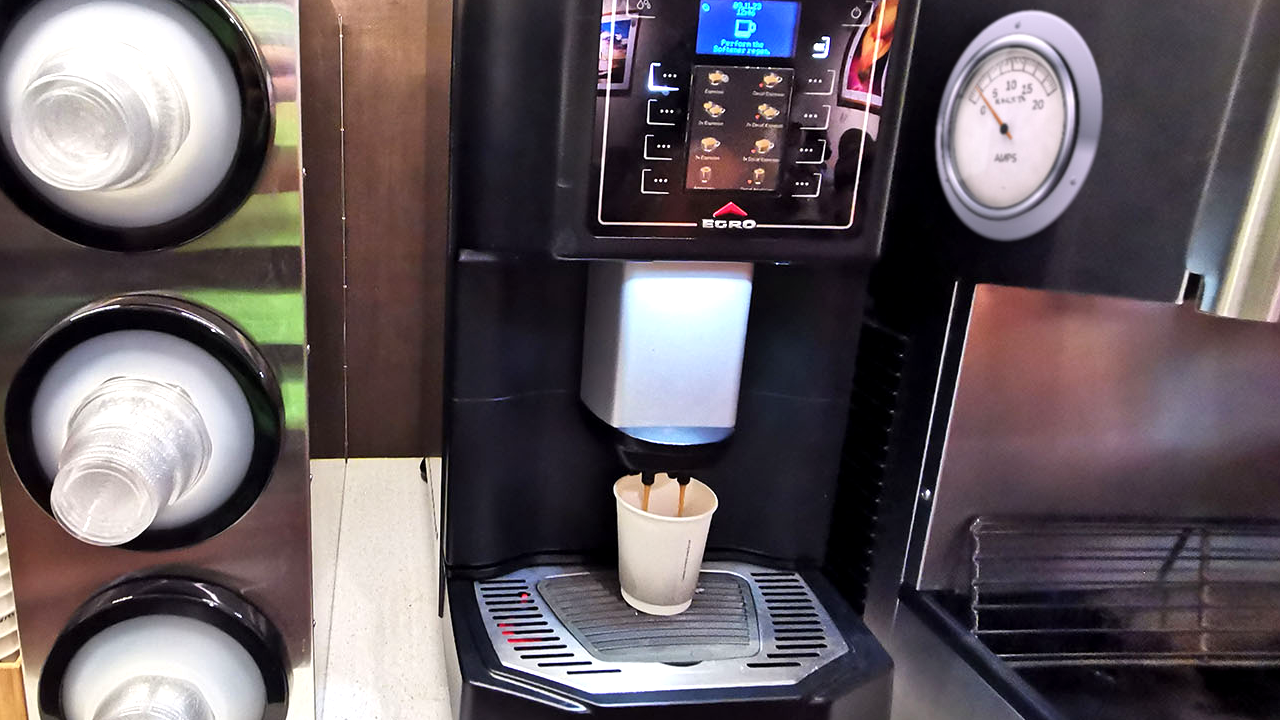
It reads 2.5 A
